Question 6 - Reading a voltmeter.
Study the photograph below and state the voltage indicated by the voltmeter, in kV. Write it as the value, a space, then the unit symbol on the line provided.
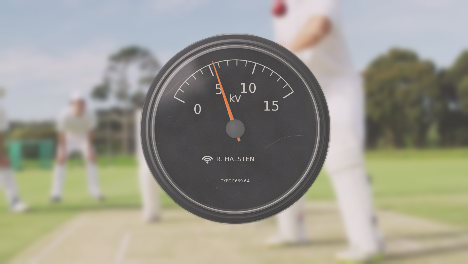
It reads 5.5 kV
